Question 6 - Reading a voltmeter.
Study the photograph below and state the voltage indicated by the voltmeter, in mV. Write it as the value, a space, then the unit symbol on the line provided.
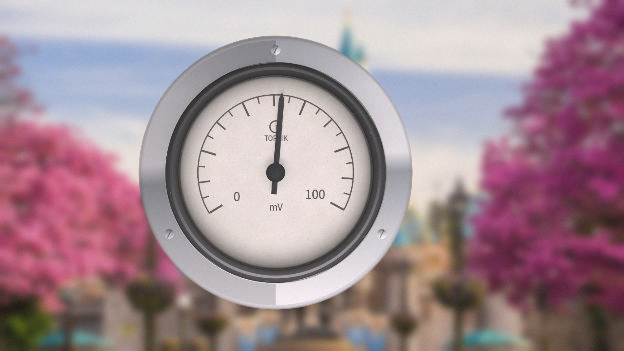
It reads 52.5 mV
